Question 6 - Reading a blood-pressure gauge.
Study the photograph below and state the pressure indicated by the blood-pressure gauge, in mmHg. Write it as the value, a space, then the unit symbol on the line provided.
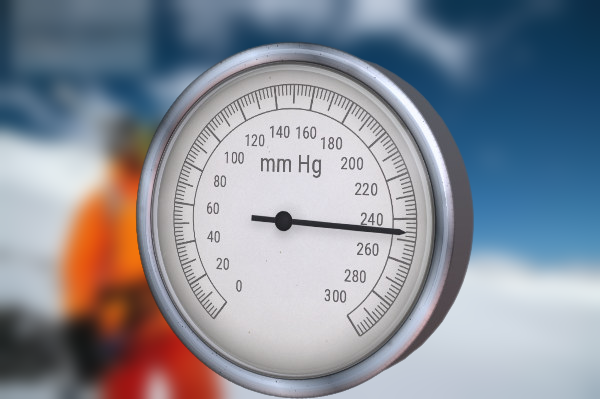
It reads 246 mmHg
